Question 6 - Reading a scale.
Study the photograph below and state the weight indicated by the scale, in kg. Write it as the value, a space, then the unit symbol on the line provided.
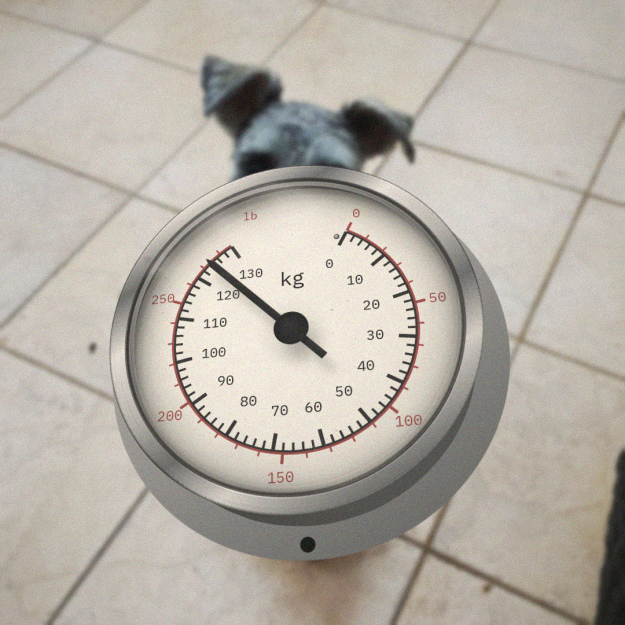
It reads 124 kg
